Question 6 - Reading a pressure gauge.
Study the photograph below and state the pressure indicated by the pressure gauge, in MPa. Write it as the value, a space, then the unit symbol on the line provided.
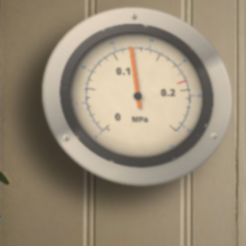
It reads 0.12 MPa
